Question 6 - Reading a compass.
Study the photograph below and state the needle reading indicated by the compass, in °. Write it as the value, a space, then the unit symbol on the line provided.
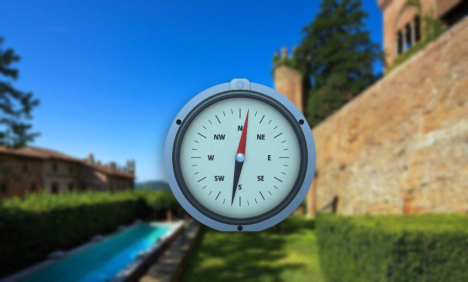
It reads 10 °
